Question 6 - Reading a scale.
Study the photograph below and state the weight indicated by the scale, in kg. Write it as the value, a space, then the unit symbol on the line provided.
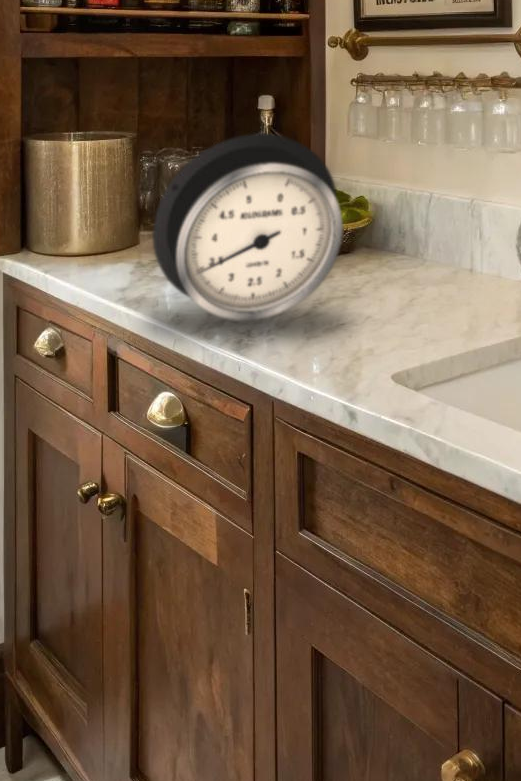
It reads 3.5 kg
